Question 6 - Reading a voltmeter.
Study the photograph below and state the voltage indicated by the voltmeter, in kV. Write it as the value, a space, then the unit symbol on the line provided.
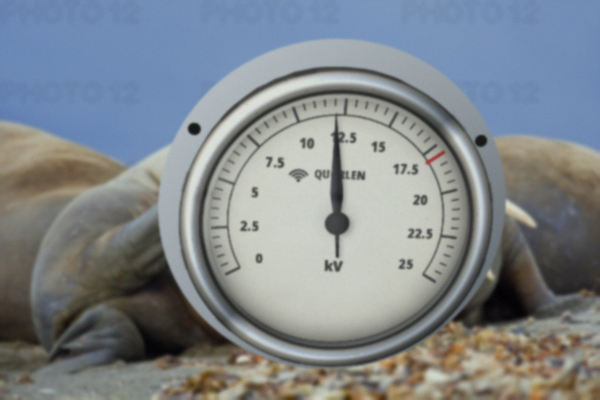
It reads 12 kV
